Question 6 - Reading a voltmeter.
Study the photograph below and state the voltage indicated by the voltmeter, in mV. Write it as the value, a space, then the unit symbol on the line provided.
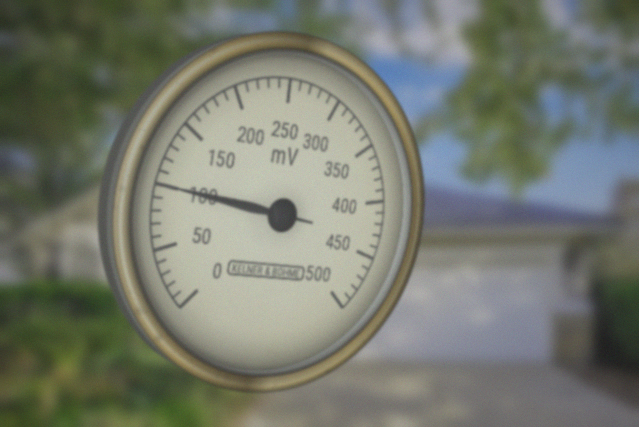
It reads 100 mV
